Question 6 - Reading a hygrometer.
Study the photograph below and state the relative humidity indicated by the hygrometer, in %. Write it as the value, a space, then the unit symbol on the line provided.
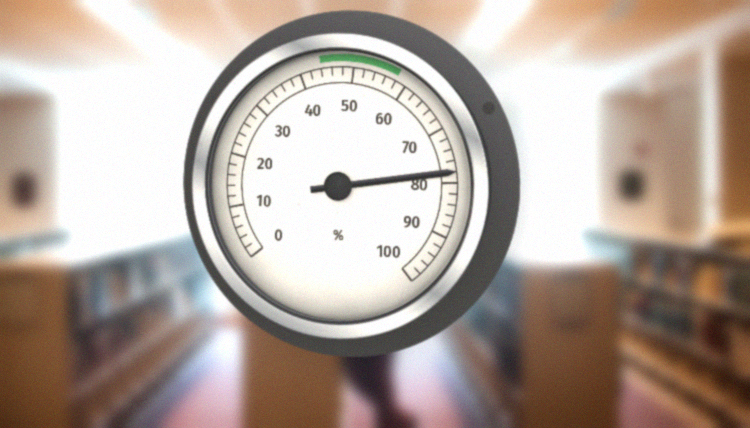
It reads 78 %
